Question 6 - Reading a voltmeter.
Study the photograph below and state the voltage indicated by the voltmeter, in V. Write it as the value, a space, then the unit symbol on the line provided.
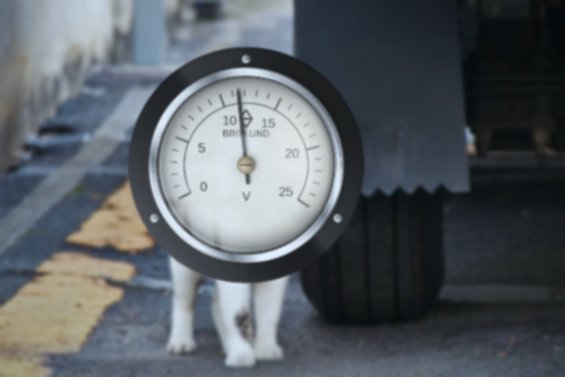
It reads 11.5 V
